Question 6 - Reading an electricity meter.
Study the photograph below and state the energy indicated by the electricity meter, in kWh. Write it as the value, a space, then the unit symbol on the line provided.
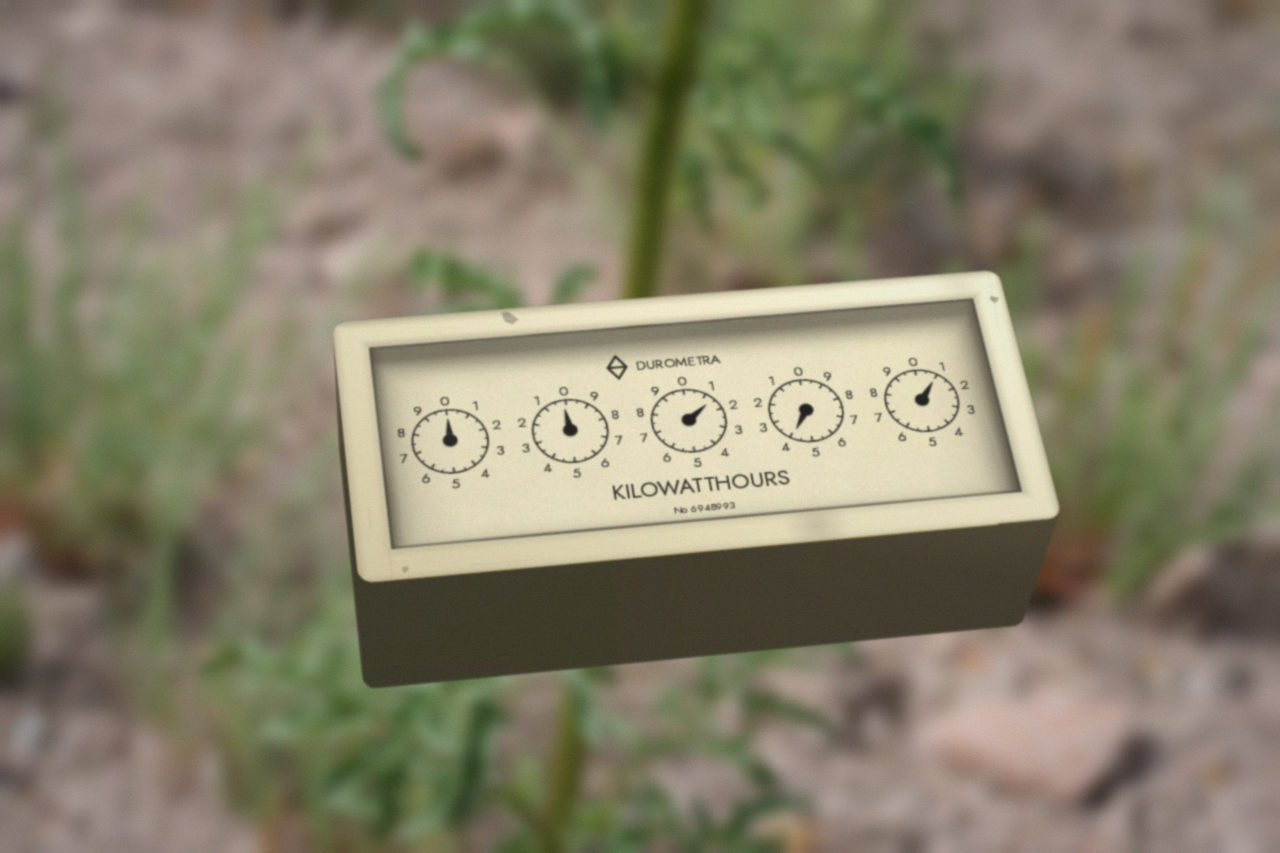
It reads 141 kWh
